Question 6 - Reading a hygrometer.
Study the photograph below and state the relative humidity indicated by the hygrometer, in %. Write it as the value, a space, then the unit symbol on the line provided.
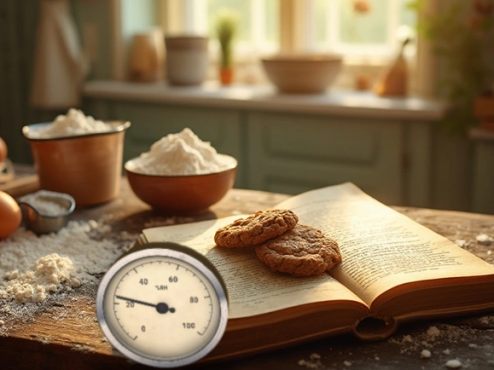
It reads 24 %
